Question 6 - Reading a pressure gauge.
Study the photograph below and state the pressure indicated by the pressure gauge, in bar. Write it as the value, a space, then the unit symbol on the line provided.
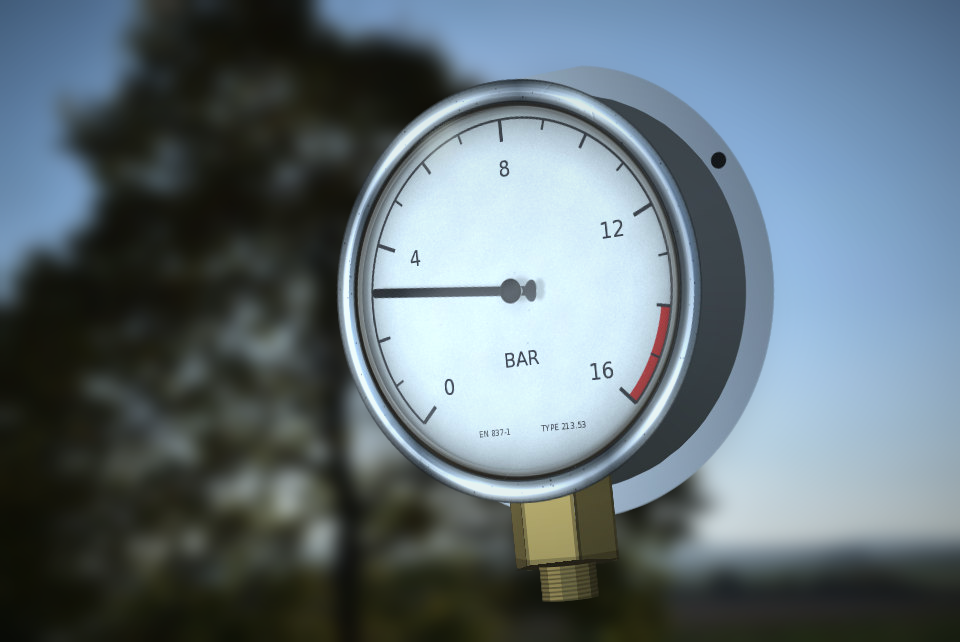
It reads 3 bar
